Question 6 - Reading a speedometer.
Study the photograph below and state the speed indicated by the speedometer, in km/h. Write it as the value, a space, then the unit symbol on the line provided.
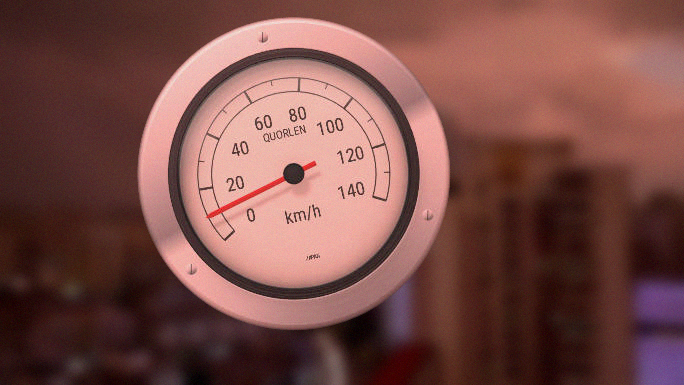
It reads 10 km/h
